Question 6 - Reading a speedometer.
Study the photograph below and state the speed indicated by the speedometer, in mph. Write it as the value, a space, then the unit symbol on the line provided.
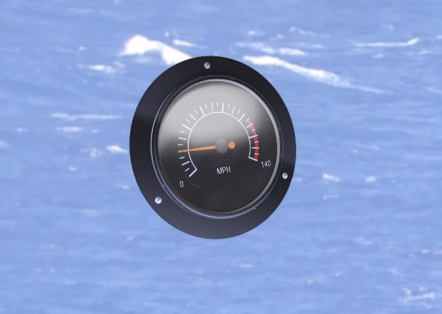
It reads 20 mph
